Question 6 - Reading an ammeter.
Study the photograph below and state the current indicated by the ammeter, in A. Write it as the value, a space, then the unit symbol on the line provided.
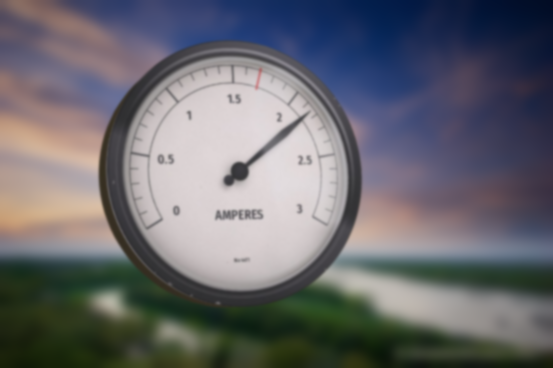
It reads 2.15 A
